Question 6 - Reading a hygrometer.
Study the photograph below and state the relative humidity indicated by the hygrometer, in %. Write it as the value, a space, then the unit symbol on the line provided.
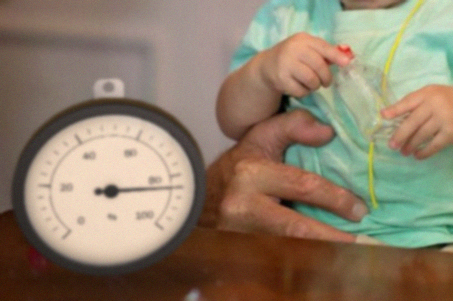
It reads 84 %
